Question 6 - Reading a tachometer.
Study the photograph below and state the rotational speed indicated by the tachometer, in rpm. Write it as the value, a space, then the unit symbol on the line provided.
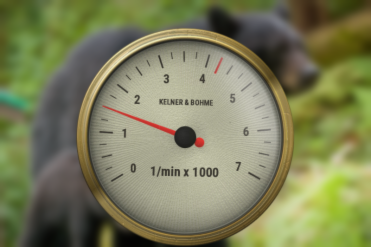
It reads 1500 rpm
